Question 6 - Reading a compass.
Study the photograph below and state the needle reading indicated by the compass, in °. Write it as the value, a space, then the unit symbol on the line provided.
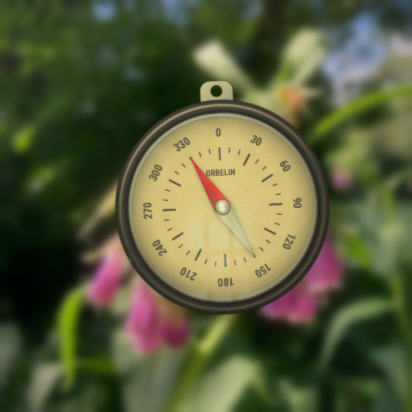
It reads 330 °
